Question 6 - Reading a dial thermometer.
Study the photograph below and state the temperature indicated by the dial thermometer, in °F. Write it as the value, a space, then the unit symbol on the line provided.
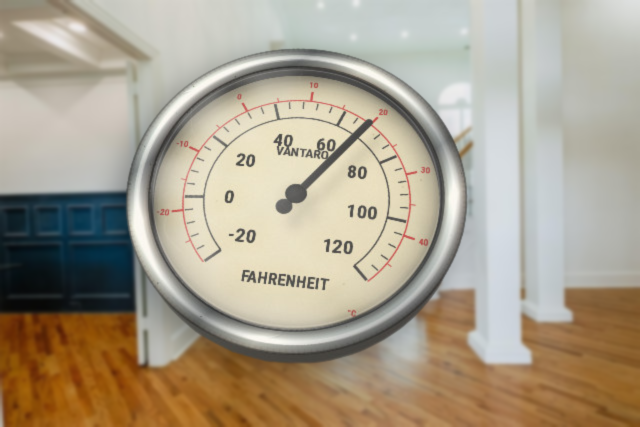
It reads 68 °F
